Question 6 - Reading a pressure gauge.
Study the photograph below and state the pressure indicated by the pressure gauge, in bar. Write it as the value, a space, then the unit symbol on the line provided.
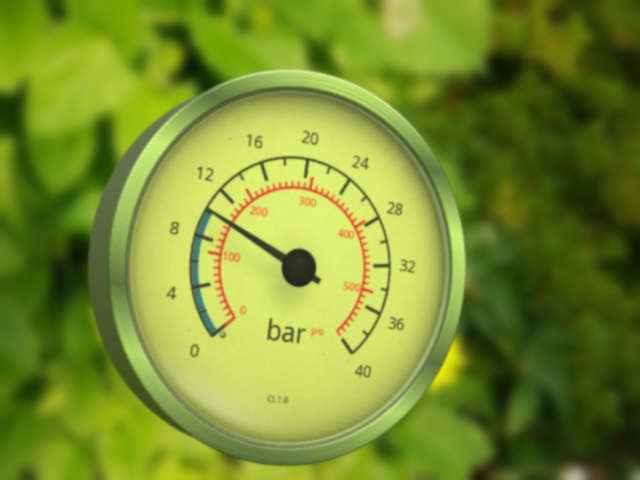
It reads 10 bar
